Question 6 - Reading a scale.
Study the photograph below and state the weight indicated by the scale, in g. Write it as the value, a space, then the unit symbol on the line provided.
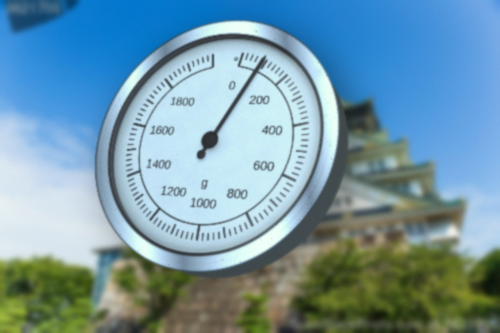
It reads 100 g
